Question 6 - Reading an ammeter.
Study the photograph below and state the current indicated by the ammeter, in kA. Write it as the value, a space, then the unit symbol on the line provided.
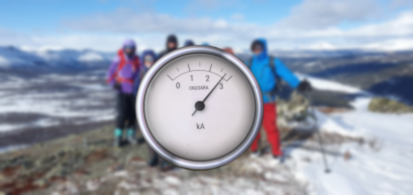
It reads 2.75 kA
